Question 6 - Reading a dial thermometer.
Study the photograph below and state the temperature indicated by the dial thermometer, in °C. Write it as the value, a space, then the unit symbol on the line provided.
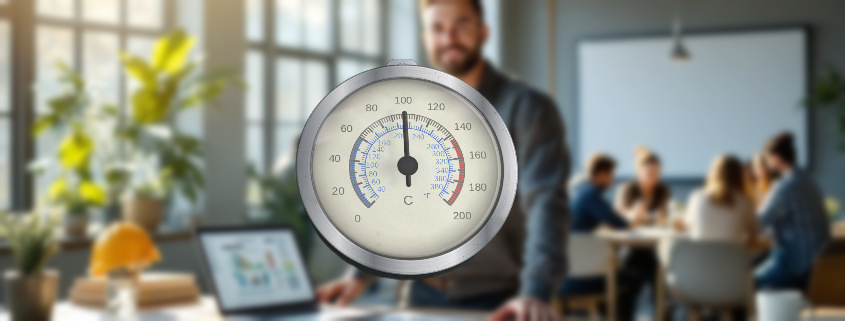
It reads 100 °C
